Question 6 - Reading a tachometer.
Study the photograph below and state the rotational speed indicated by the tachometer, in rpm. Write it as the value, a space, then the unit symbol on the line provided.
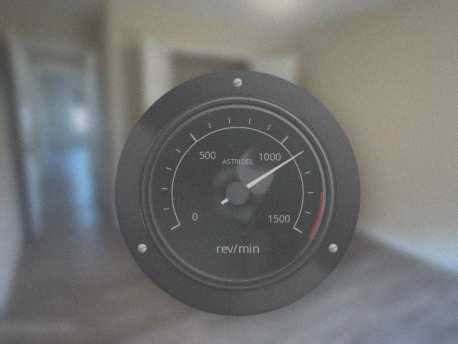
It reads 1100 rpm
